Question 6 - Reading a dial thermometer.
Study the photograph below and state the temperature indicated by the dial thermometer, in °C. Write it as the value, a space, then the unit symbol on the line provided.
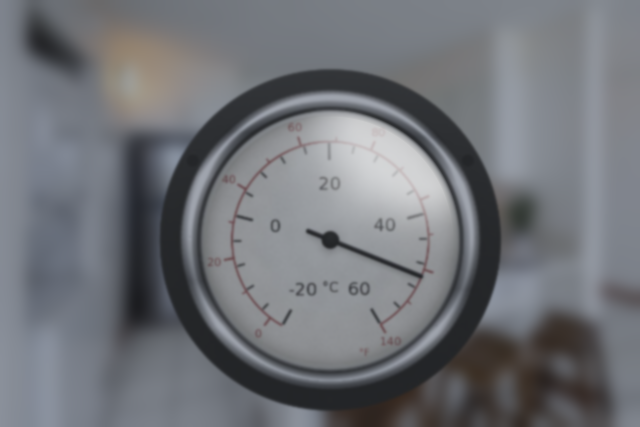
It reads 50 °C
